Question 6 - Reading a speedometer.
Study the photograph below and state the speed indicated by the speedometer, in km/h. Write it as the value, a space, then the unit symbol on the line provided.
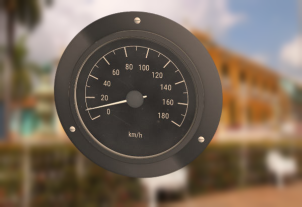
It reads 10 km/h
